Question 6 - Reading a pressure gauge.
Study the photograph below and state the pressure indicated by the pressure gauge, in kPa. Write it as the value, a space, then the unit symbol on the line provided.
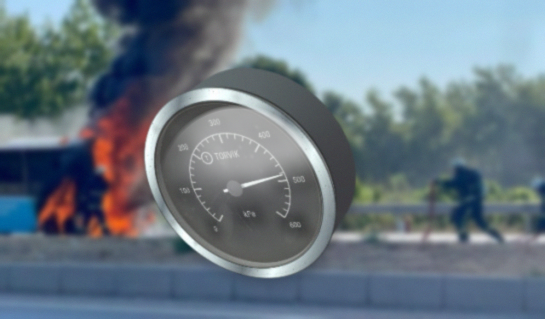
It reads 480 kPa
